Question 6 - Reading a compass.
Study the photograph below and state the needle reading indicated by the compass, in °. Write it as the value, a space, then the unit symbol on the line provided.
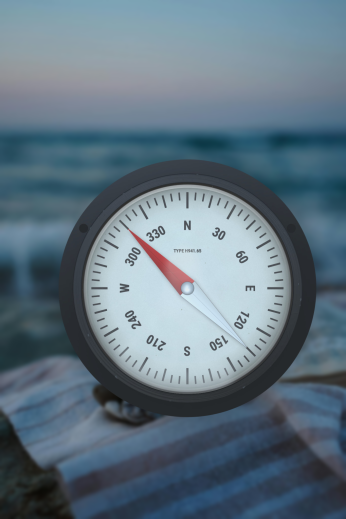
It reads 315 °
